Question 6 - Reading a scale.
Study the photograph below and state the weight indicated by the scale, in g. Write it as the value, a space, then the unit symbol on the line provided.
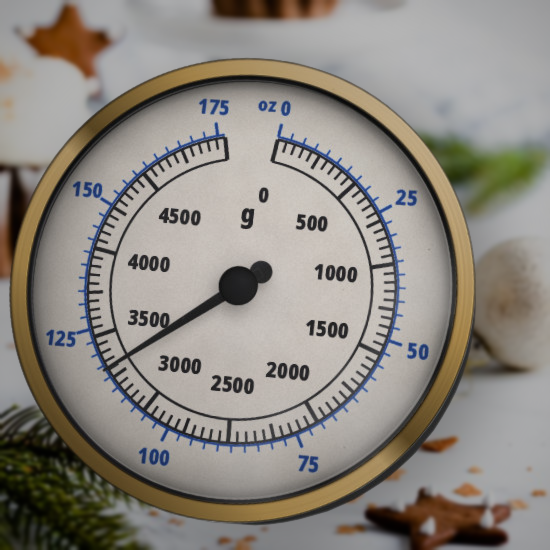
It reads 3300 g
